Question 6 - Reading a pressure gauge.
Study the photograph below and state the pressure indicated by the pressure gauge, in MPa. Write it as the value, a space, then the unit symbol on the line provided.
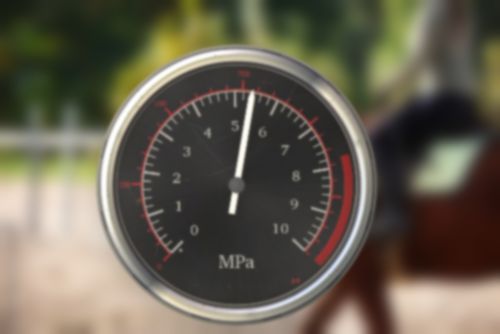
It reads 5.4 MPa
